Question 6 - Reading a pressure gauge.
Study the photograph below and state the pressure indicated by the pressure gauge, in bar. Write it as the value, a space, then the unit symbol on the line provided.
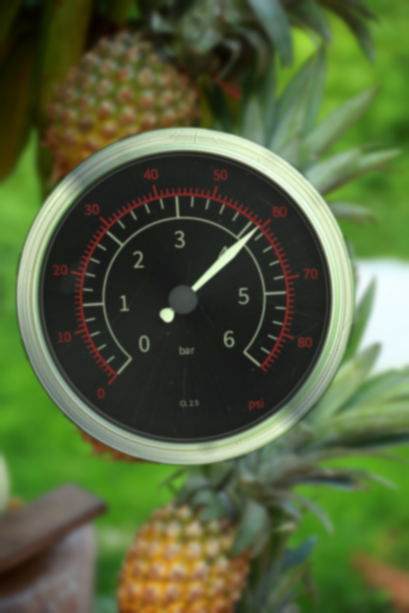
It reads 4.1 bar
